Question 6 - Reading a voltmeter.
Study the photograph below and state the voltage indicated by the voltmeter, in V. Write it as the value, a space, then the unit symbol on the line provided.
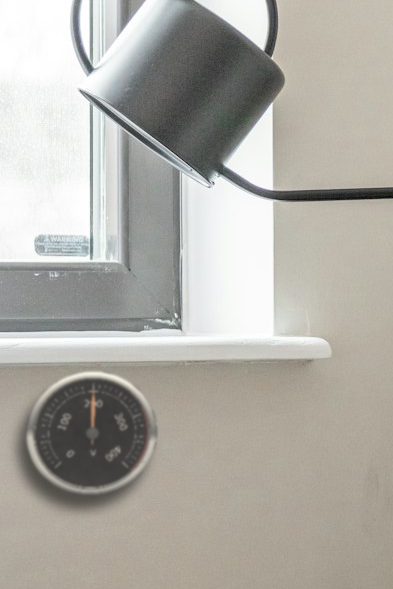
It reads 200 V
